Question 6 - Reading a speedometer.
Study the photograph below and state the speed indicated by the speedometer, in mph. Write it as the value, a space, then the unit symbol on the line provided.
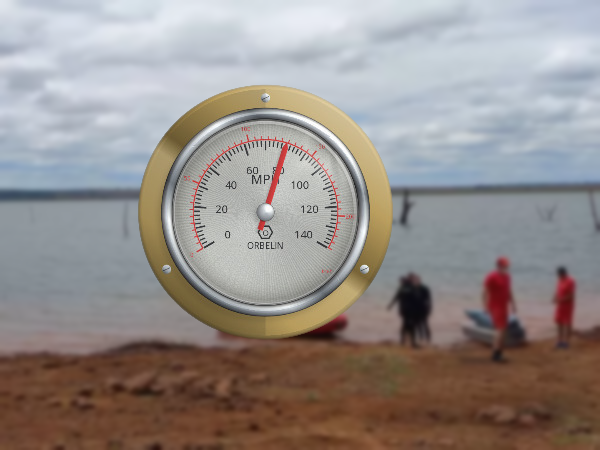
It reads 80 mph
